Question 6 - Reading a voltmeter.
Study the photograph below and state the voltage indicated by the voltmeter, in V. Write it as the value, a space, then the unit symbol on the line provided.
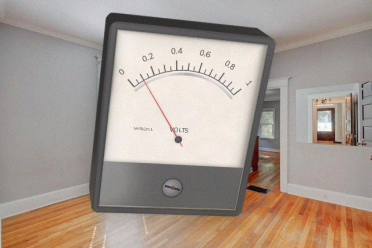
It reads 0.1 V
